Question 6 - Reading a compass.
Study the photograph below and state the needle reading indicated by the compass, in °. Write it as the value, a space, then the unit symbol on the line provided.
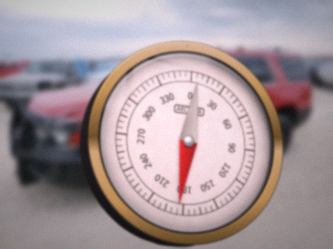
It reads 185 °
